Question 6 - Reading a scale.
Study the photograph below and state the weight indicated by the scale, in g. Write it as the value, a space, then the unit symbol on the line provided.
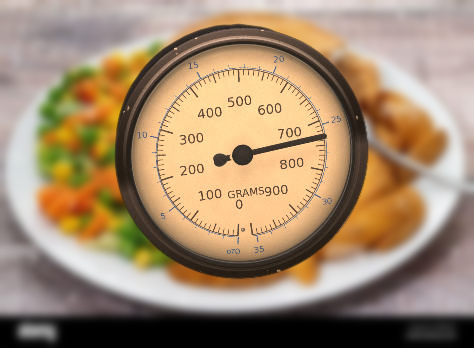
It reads 730 g
